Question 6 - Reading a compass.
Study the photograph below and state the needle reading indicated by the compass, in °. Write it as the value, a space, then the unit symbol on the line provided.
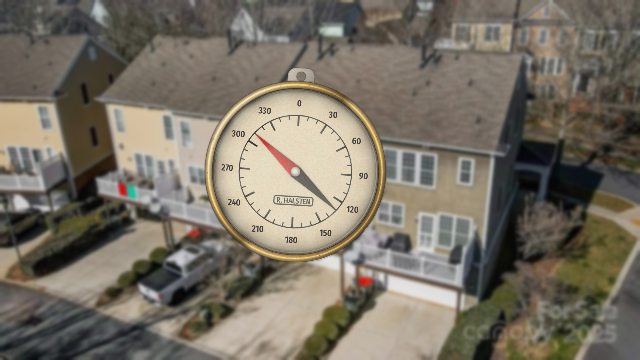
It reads 310 °
